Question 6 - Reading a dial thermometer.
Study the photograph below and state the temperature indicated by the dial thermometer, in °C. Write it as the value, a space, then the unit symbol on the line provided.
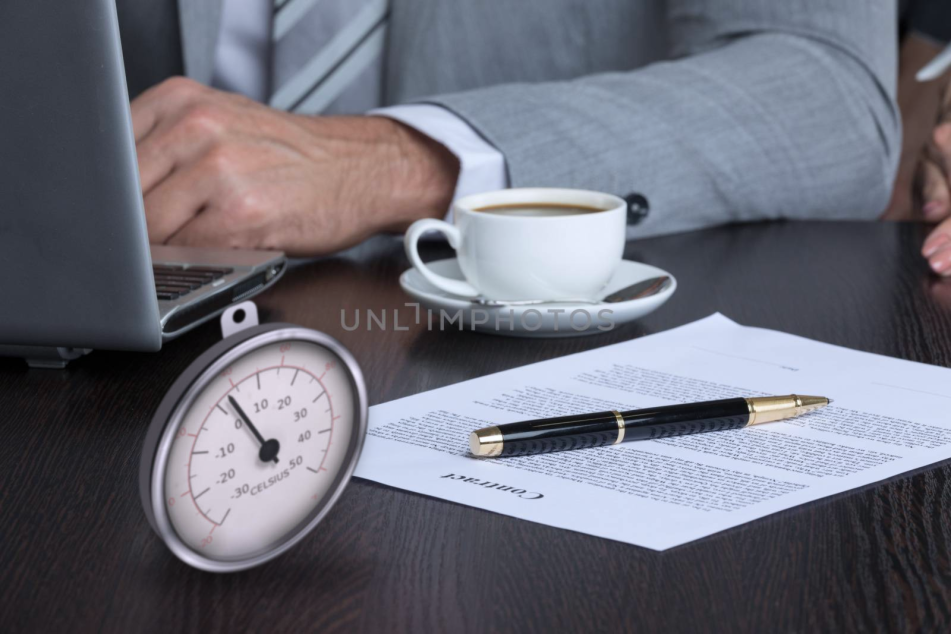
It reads 2.5 °C
